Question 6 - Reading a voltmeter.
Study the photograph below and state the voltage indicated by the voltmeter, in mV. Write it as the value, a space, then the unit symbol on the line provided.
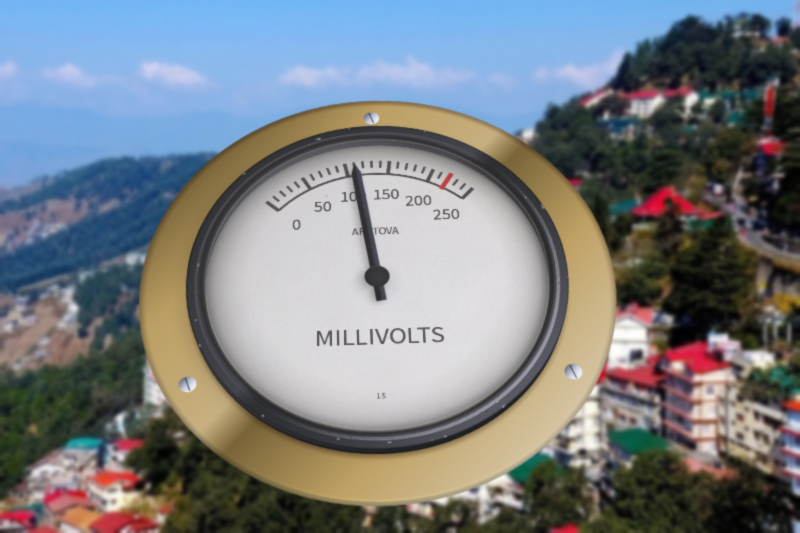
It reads 110 mV
